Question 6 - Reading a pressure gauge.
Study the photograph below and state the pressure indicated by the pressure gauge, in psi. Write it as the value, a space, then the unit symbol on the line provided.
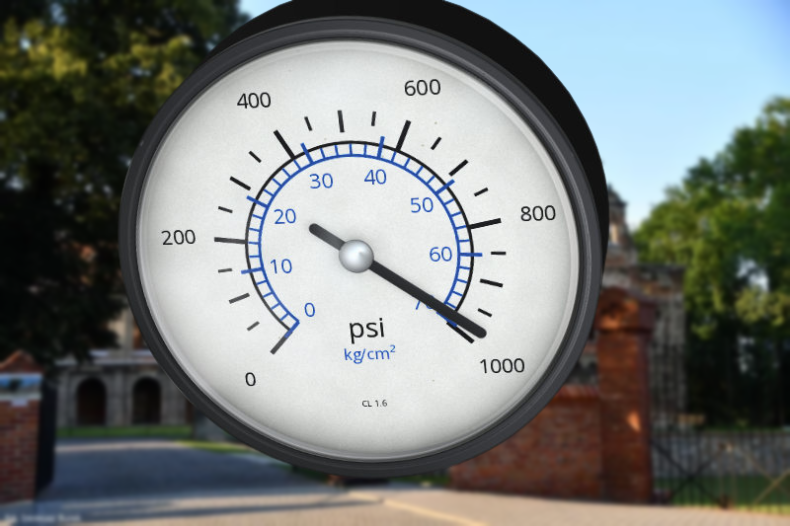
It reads 975 psi
